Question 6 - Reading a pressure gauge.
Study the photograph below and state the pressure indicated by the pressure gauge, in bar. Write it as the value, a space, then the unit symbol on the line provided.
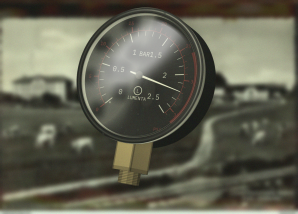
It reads 2.2 bar
